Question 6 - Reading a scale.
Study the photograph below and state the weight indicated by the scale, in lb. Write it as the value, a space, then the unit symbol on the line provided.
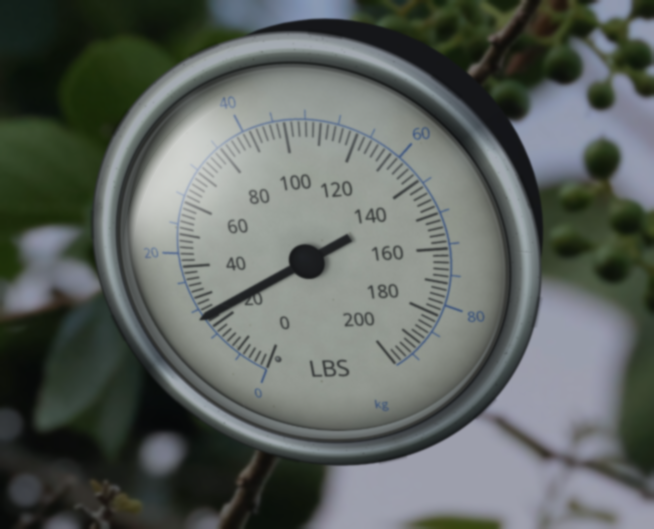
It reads 24 lb
